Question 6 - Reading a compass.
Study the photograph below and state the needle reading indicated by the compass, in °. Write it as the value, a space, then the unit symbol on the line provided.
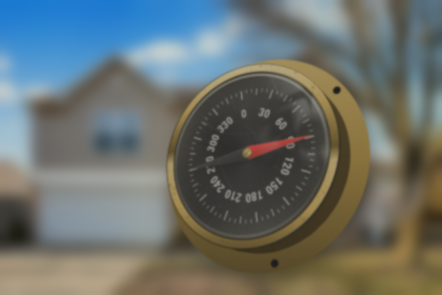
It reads 90 °
